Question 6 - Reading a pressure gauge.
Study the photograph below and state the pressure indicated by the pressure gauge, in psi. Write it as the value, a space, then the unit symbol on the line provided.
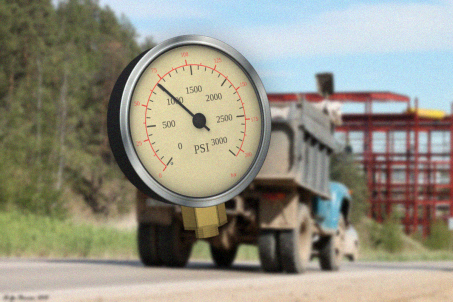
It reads 1000 psi
